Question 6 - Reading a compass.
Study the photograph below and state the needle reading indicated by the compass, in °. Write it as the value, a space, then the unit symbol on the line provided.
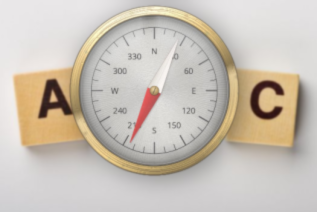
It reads 205 °
